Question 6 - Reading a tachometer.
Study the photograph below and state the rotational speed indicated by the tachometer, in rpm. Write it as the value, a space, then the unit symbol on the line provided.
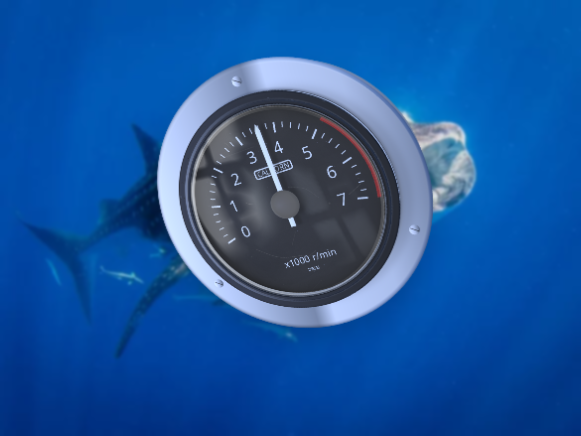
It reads 3600 rpm
